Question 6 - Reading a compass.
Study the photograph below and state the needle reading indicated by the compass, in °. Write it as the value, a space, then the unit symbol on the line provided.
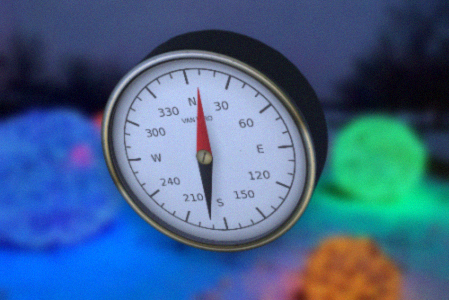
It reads 10 °
